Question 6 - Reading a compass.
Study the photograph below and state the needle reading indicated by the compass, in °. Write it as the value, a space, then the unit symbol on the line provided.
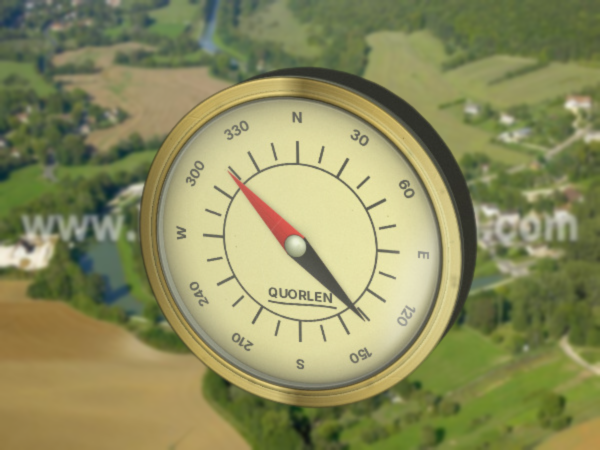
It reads 315 °
